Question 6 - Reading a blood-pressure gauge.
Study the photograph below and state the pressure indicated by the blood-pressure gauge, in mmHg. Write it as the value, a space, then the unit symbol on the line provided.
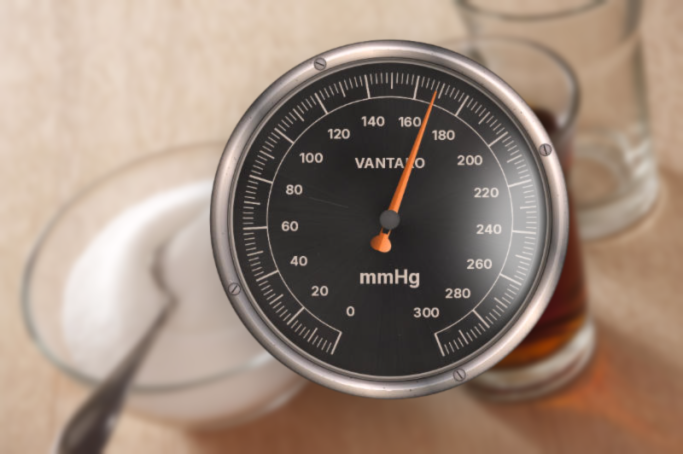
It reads 168 mmHg
